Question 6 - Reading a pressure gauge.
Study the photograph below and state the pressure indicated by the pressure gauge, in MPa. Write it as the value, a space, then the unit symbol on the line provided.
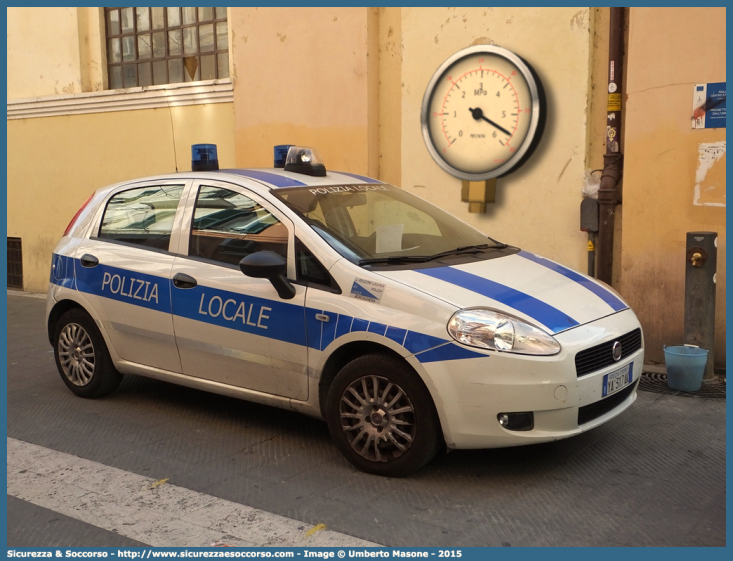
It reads 5.6 MPa
